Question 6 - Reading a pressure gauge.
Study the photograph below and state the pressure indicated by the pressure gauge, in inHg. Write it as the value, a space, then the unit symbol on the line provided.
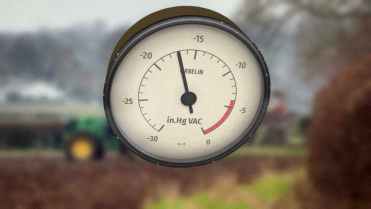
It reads -17 inHg
